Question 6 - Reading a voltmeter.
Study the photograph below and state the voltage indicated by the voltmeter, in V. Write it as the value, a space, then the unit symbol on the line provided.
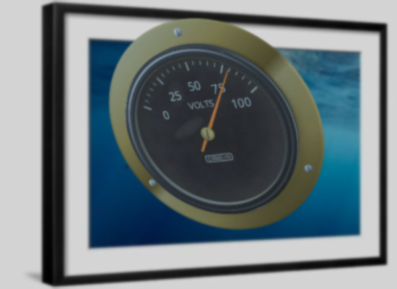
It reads 80 V
